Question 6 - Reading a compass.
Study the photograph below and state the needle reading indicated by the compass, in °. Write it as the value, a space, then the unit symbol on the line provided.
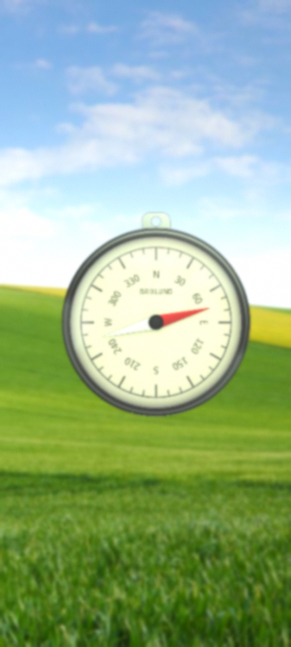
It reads 75 °
